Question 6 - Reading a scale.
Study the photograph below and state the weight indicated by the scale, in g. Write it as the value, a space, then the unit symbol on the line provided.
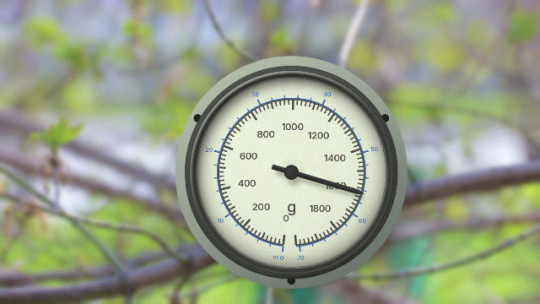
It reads 1600 g
